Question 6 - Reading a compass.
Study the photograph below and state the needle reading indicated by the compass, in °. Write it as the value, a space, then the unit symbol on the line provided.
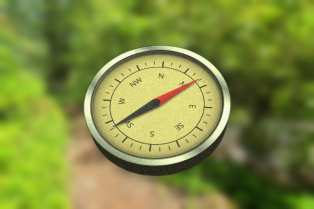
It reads 50 °
